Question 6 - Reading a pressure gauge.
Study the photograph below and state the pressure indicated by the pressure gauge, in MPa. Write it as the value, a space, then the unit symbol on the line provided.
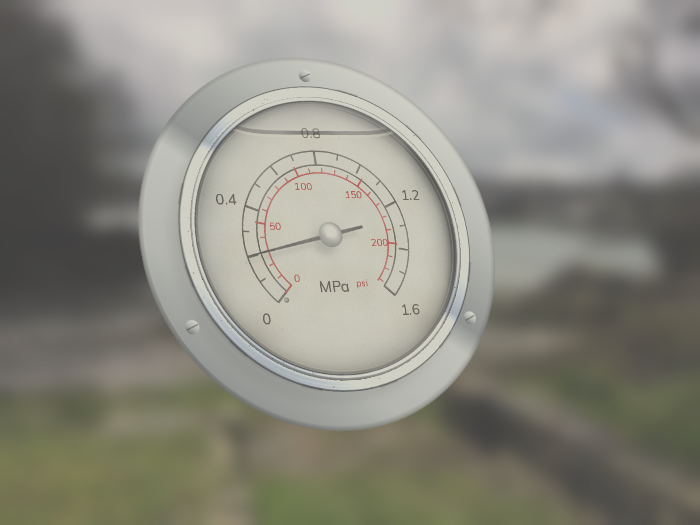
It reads 0.2 MPa
